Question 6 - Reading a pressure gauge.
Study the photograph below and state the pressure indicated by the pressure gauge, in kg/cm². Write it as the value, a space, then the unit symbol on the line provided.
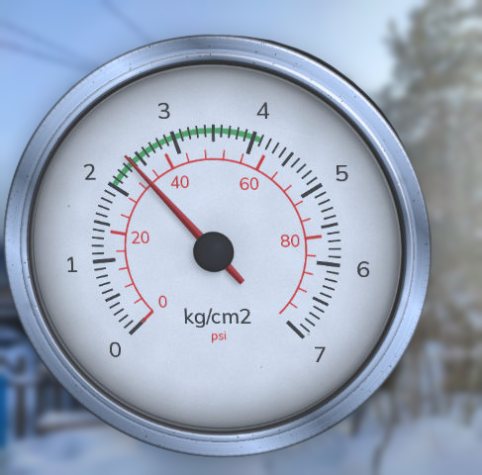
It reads 2.4 kg/cm²
